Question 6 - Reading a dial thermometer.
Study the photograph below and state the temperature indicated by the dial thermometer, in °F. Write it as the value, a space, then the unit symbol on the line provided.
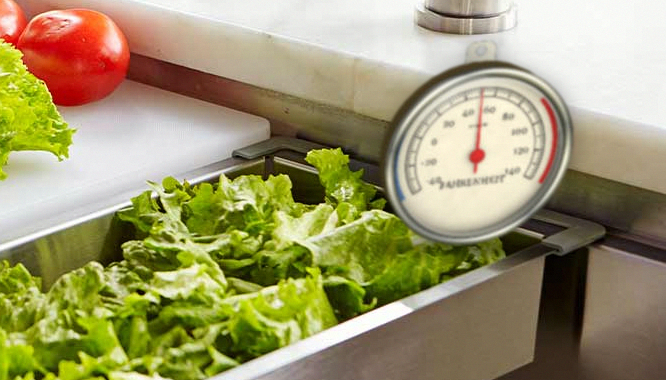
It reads 50 °F
